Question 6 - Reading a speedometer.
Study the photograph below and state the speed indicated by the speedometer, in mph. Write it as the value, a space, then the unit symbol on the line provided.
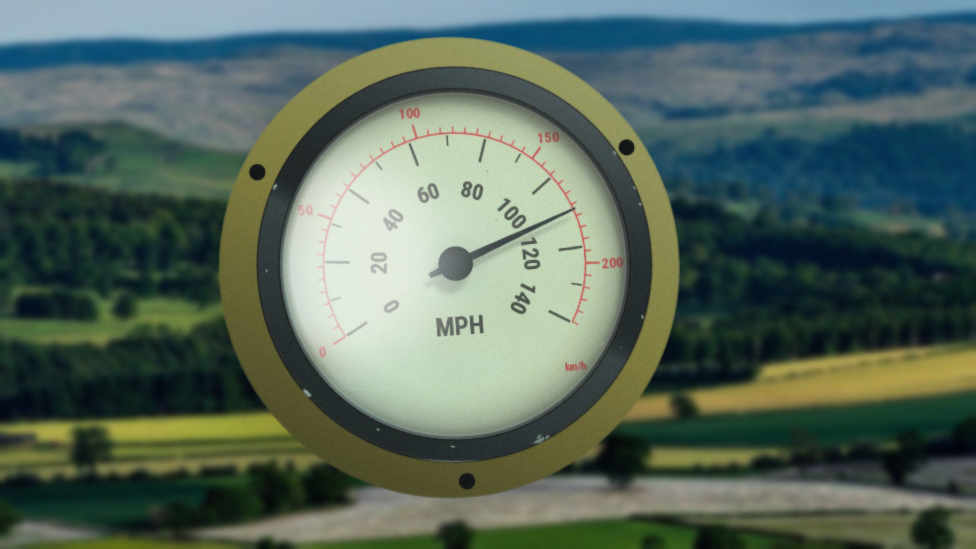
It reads 110 mph
